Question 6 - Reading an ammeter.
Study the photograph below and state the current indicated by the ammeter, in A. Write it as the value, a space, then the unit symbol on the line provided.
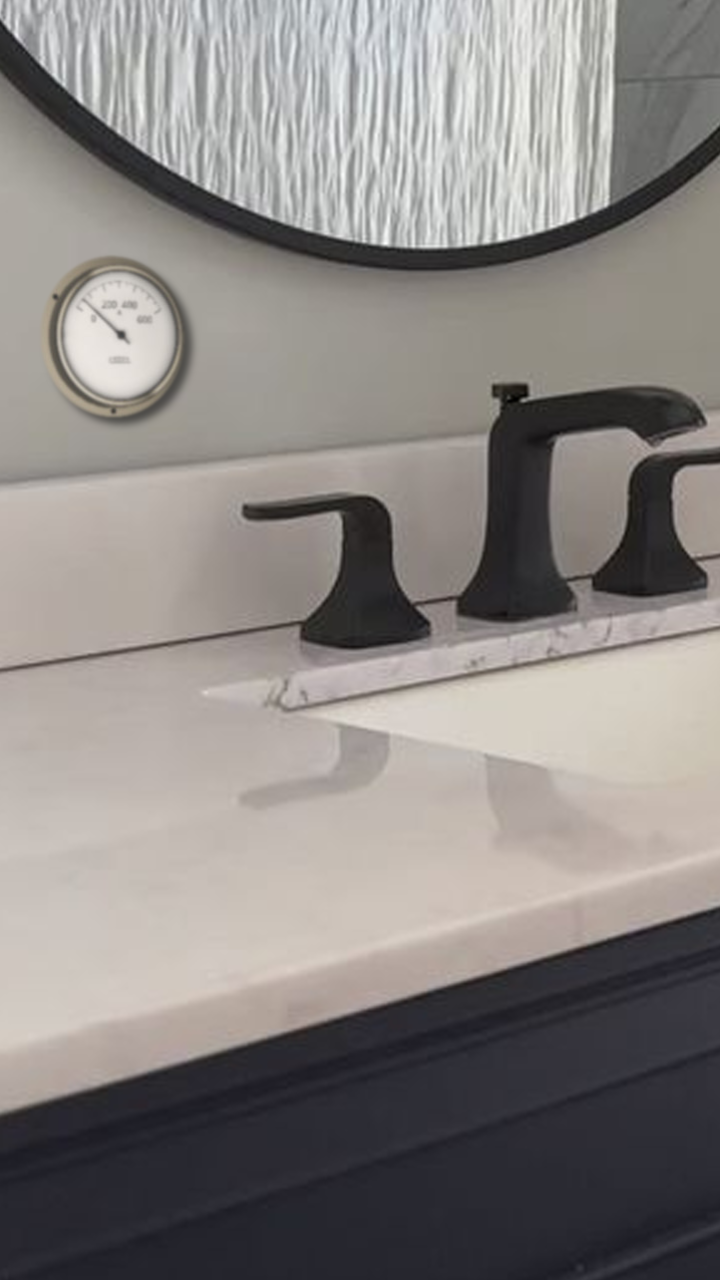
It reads 50 A
